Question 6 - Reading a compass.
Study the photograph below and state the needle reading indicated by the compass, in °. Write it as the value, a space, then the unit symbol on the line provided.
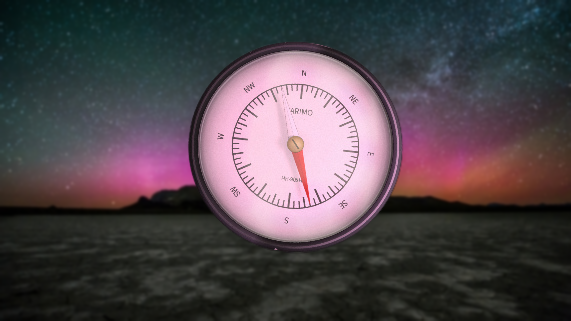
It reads 160 °
